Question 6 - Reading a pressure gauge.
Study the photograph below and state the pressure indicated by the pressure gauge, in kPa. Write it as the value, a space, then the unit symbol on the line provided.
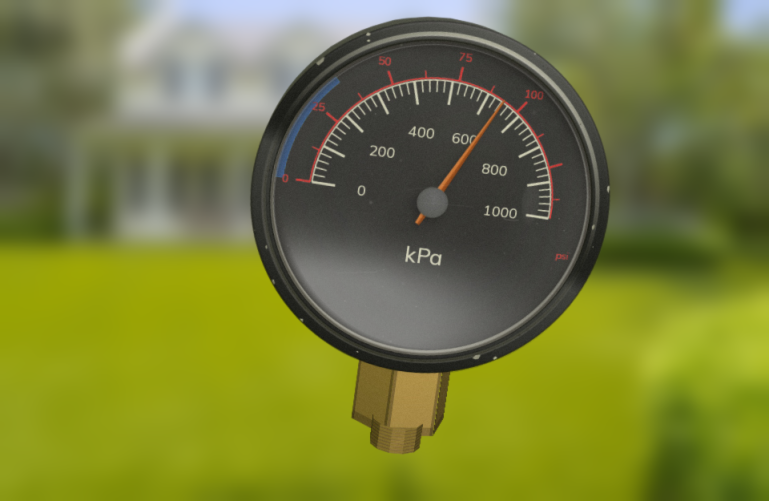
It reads 640 kPa
